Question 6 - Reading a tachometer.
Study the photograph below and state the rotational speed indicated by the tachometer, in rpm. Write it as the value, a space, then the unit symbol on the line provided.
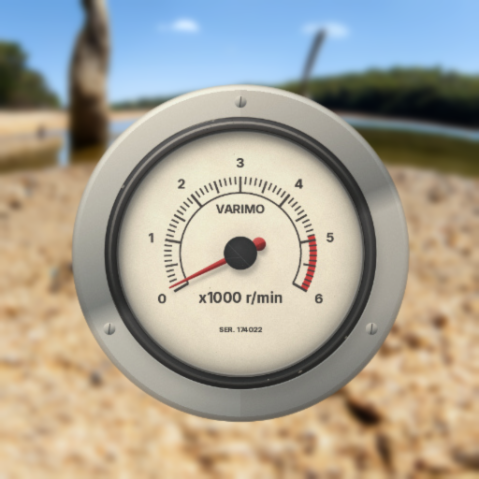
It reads 100 rpm
